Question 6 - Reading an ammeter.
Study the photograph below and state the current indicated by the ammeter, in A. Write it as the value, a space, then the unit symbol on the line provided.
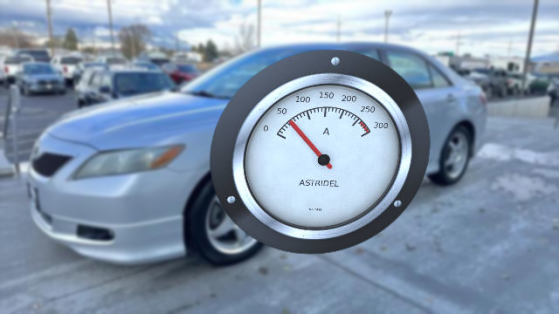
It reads 50 A
